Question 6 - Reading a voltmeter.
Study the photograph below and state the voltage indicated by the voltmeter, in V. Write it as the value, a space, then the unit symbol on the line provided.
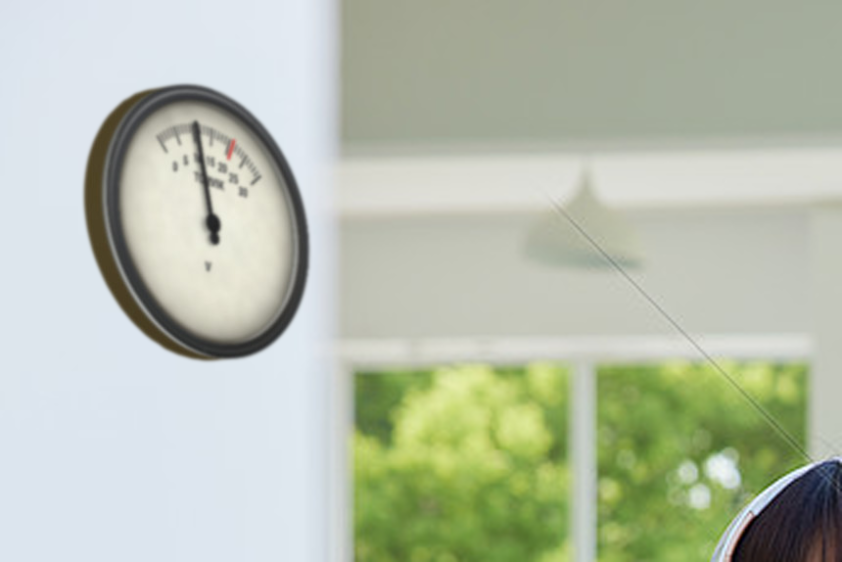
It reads 10 V
